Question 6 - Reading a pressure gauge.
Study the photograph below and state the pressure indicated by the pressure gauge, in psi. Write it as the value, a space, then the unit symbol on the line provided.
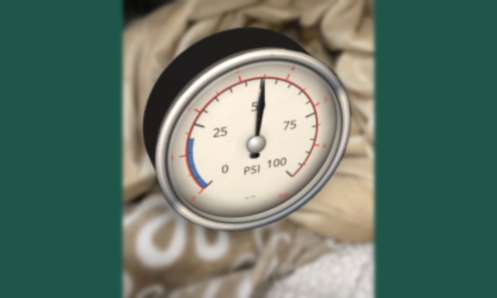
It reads 50 psi
